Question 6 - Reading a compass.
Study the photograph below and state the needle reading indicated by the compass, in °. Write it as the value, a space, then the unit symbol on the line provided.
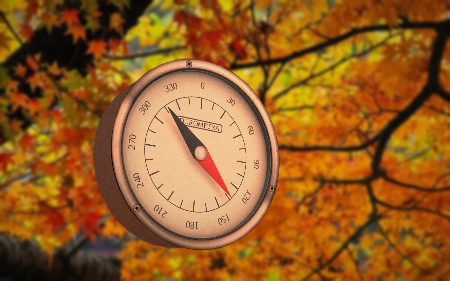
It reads 135 °
